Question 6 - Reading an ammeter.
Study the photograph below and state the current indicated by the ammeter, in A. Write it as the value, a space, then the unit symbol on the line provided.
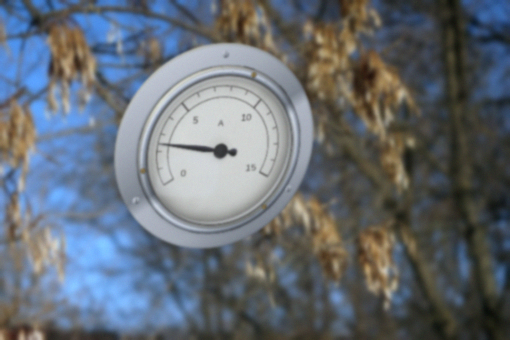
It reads 2.5 A
